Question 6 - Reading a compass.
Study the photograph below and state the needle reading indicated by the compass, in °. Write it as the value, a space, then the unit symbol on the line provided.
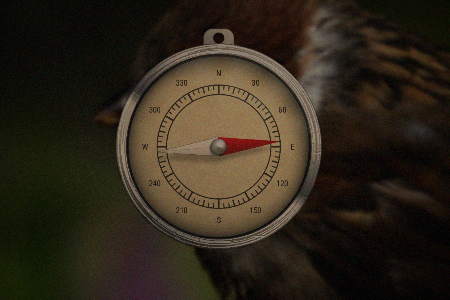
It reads 85 °
